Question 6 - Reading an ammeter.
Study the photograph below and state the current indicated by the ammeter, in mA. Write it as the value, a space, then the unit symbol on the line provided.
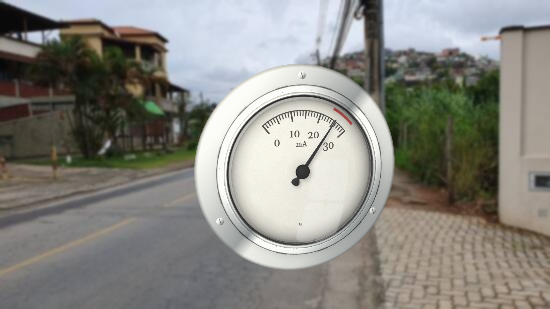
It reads 25 mA
